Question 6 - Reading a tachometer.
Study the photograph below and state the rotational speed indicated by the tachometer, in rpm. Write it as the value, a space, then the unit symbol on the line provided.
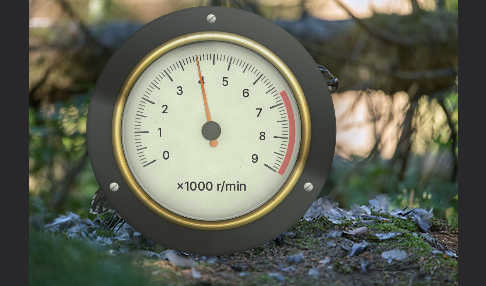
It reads 4000 rpm
